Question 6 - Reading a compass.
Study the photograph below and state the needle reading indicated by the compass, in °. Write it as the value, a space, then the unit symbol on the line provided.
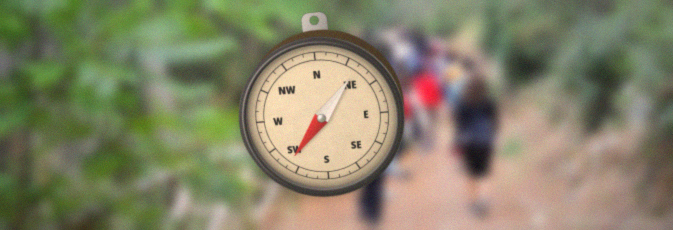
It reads 220 °
